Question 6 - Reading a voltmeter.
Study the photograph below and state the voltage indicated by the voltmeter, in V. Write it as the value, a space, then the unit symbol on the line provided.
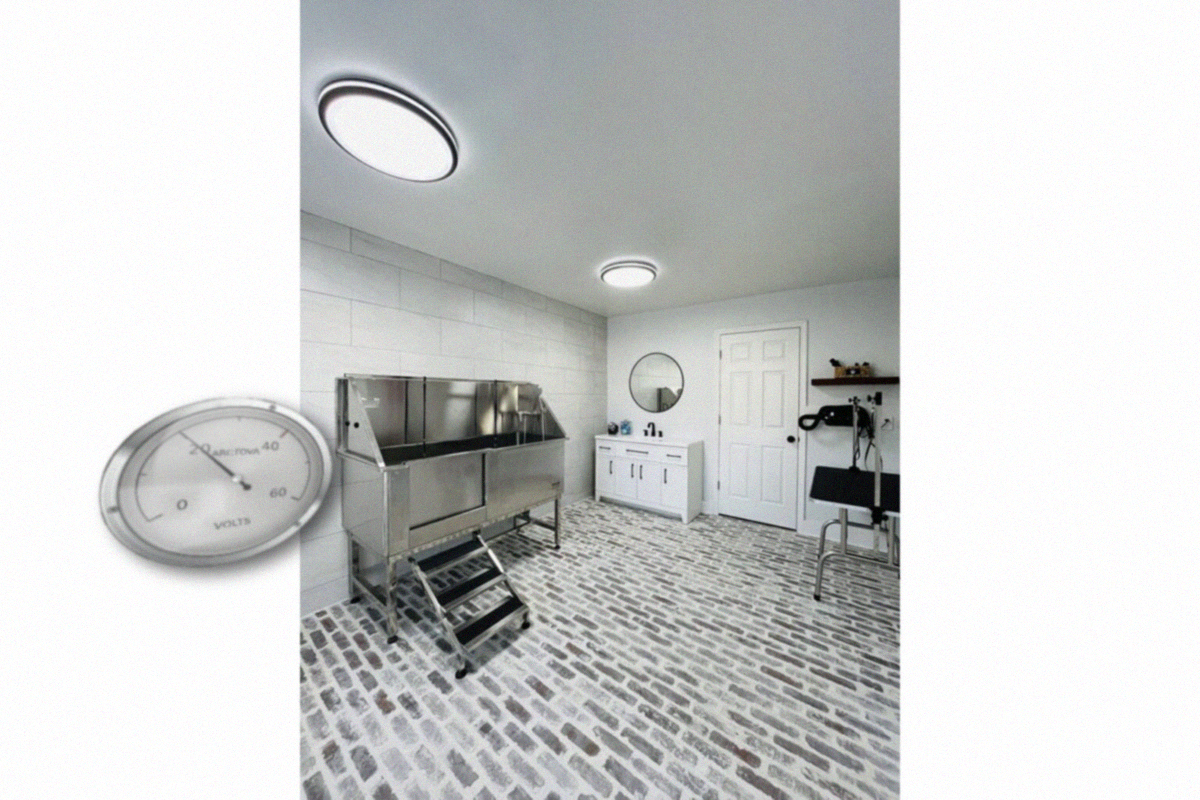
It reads 20 V
